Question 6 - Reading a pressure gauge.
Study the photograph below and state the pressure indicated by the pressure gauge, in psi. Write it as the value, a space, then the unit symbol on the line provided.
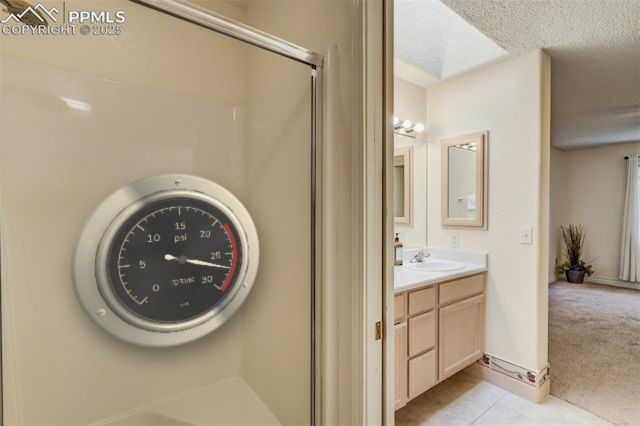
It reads 27 psi
